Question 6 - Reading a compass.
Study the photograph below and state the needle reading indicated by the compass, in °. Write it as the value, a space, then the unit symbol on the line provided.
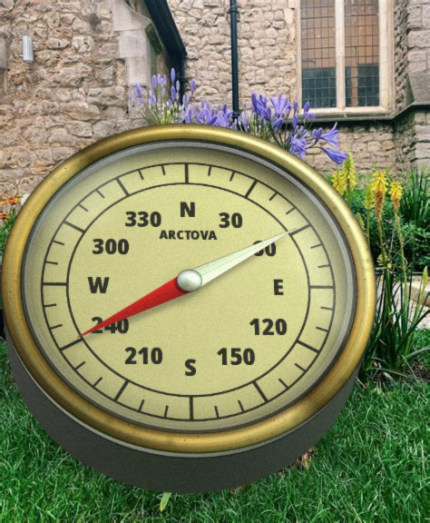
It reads 240 °
